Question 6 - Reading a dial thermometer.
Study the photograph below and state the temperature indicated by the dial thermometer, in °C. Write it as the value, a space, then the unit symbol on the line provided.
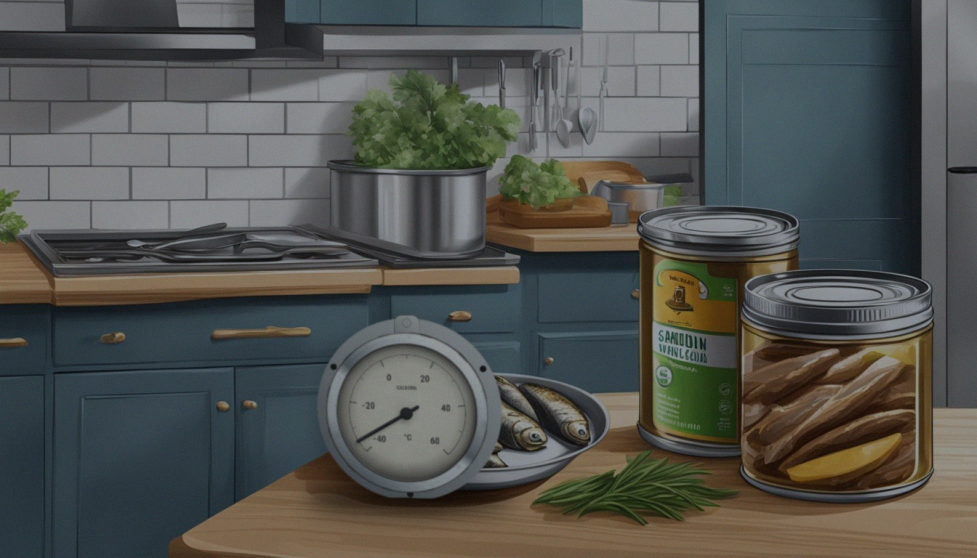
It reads -35 °C
